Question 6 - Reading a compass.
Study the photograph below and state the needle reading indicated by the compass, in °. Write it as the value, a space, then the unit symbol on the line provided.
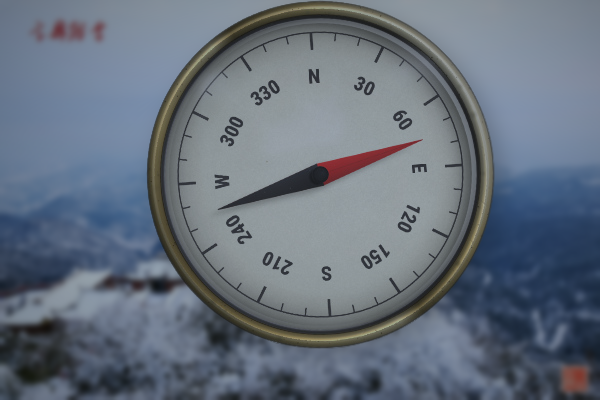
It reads 75 °
